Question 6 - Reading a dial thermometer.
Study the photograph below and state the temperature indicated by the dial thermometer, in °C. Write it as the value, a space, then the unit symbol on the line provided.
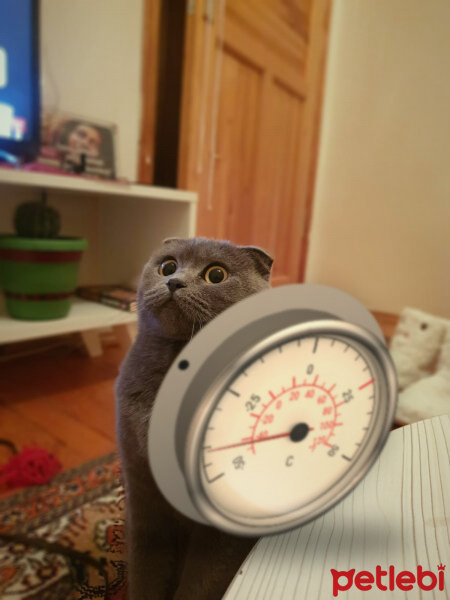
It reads -40 °C
